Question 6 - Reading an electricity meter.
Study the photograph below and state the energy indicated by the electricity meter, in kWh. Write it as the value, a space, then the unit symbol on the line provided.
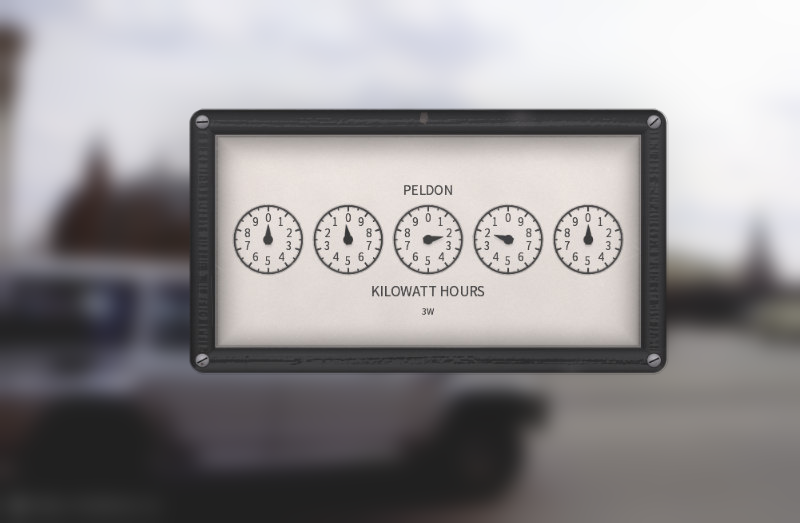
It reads 220 kWh
